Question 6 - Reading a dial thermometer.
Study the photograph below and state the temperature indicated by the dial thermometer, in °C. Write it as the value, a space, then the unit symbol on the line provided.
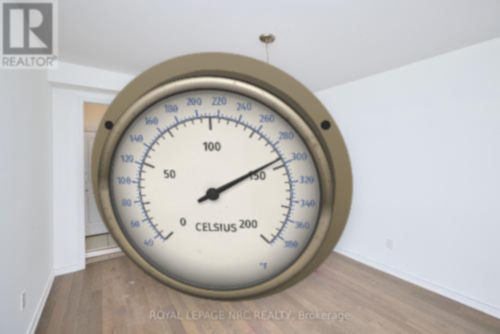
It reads 145 °C
